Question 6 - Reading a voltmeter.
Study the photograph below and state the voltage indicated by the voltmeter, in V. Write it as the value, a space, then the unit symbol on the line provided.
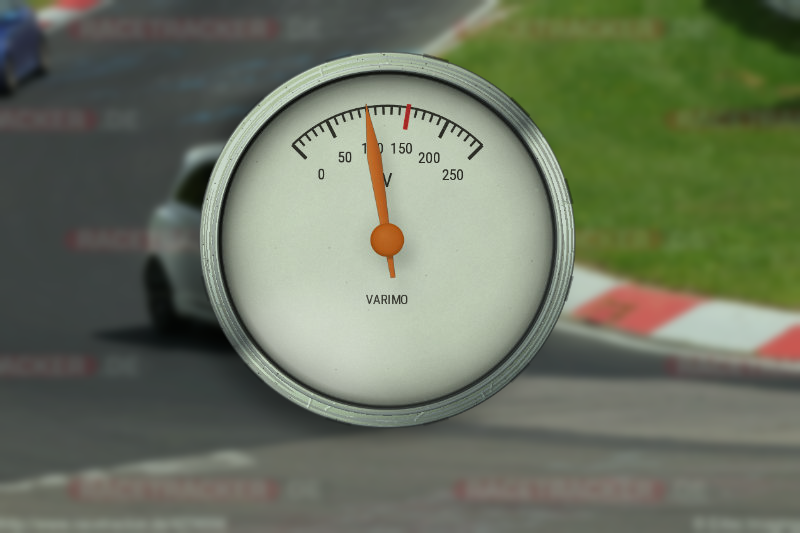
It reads 100 V
